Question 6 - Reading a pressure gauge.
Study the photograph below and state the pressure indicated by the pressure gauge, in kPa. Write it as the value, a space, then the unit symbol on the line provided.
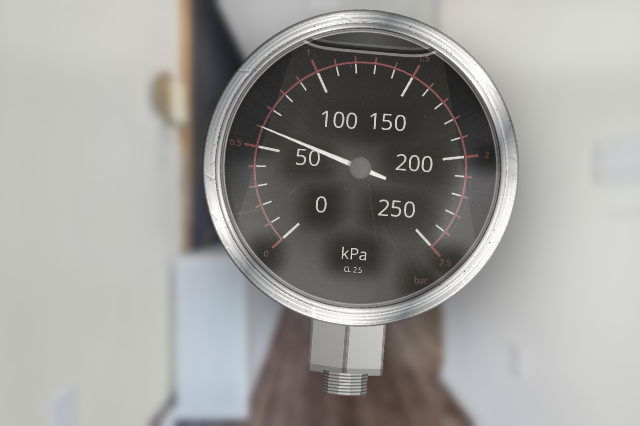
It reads 60 kPa
